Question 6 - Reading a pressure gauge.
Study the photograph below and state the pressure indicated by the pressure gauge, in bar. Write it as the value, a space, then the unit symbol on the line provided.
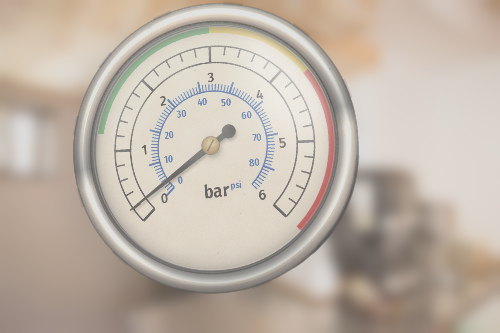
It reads 0.2 bar
